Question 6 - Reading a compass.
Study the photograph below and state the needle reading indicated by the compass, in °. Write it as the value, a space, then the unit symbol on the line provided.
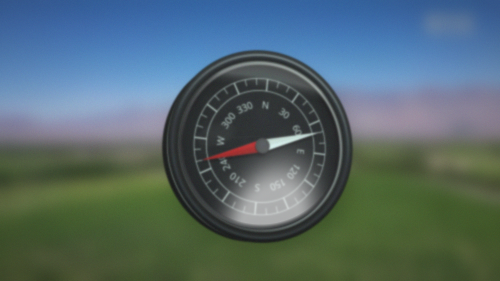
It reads 250 °
